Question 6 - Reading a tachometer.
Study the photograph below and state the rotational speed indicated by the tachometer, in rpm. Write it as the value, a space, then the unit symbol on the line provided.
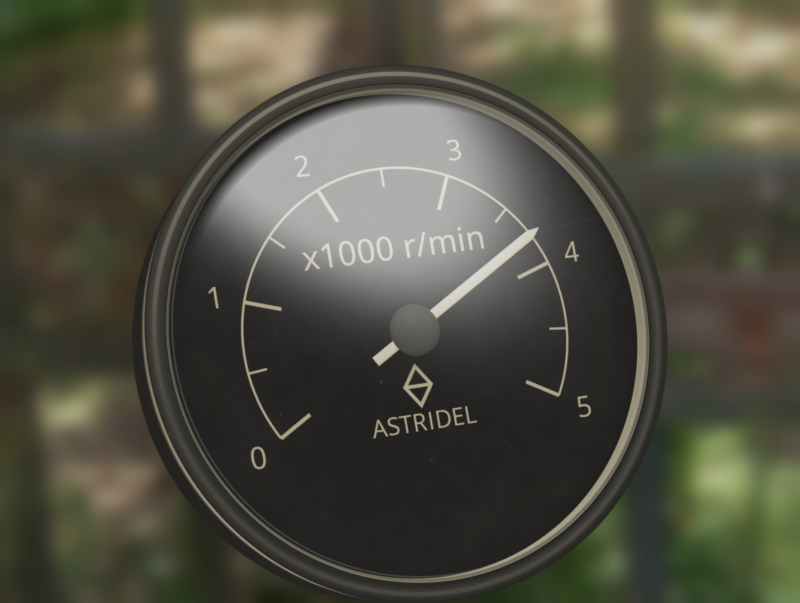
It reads 3750 rpm
